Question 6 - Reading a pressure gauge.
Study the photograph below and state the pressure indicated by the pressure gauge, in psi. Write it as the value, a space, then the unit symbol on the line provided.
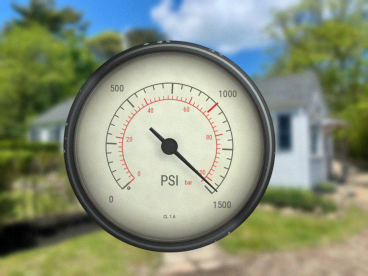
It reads 1475 psi
